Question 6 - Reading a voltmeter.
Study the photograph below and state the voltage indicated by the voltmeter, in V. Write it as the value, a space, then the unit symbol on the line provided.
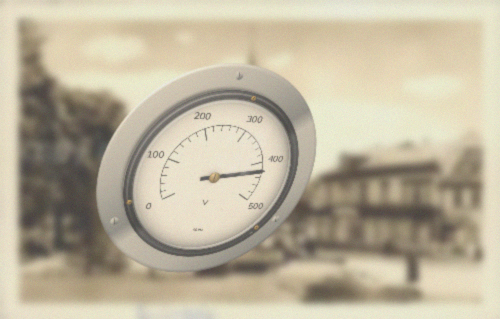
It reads 420 V
